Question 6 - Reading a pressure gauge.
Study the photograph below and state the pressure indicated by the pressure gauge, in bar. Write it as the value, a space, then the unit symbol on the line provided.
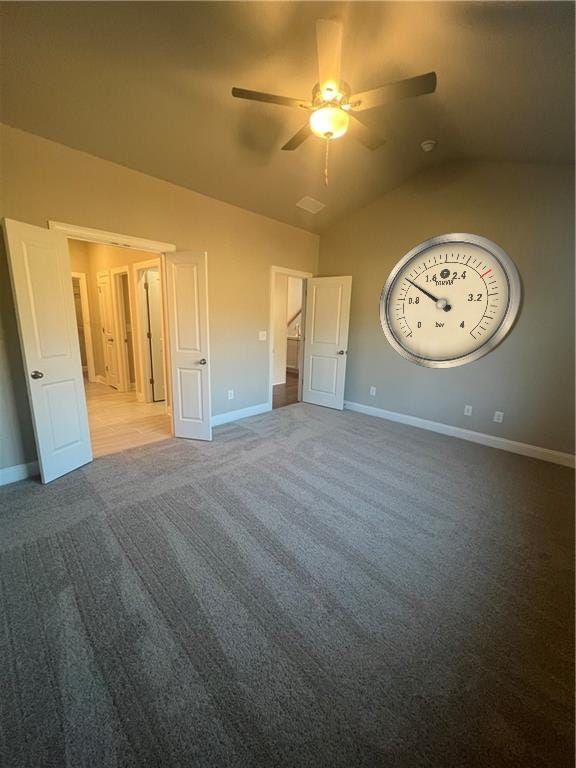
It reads 1.2 bar
